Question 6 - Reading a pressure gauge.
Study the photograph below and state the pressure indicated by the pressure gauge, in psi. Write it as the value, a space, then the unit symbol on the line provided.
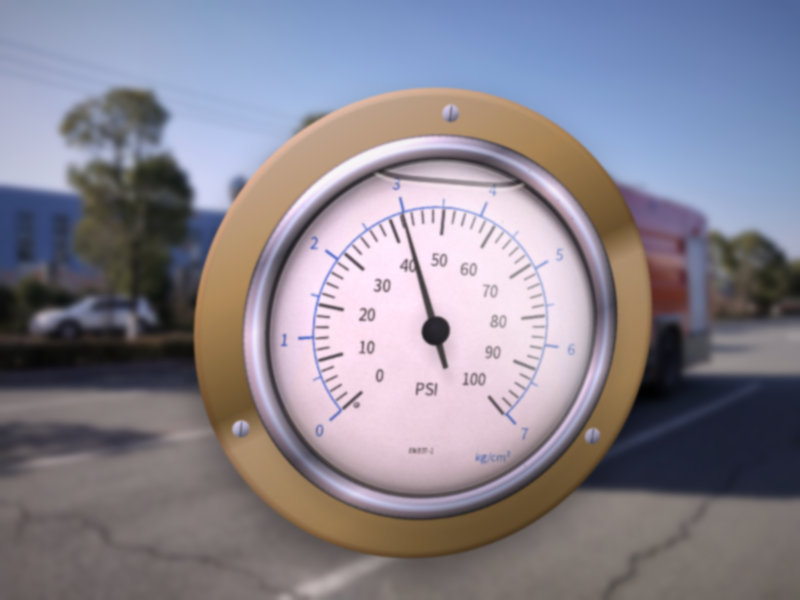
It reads 42 psi
